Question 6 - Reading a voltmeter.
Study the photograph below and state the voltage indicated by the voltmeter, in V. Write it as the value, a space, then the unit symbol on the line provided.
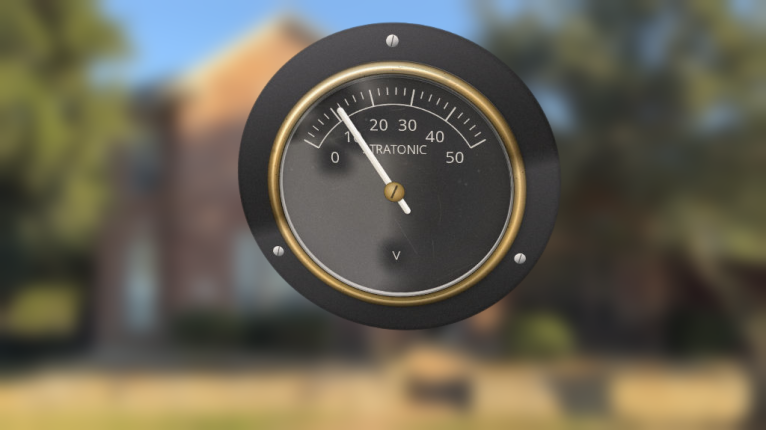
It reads 12 V
